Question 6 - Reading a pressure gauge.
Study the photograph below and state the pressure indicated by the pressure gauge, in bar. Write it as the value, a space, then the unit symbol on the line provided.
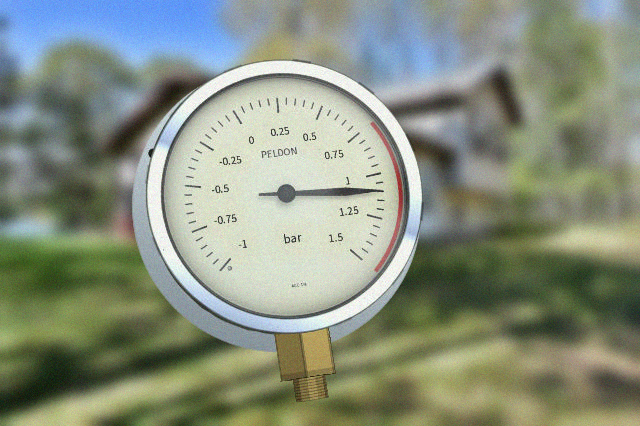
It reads 1.1 bar
